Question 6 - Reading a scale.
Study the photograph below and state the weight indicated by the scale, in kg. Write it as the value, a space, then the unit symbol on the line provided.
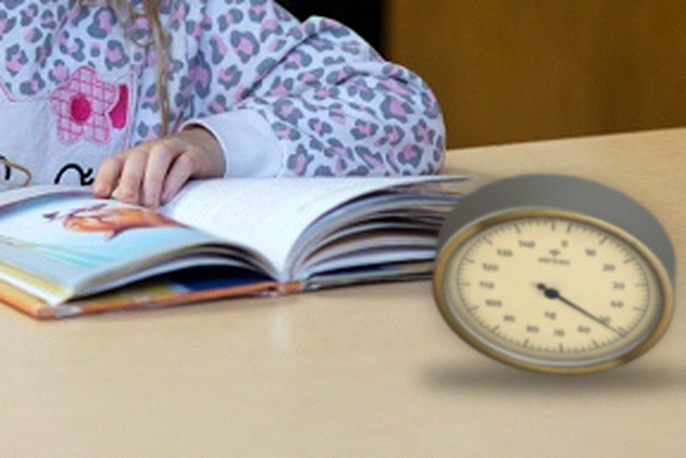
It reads 50 kg
